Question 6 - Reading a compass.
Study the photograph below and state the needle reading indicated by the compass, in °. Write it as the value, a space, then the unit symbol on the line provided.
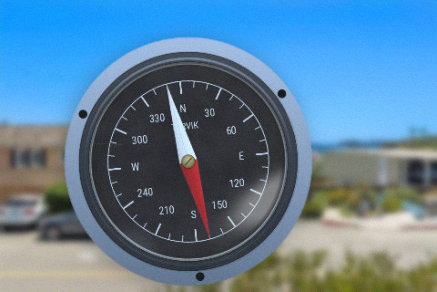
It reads 170 °
